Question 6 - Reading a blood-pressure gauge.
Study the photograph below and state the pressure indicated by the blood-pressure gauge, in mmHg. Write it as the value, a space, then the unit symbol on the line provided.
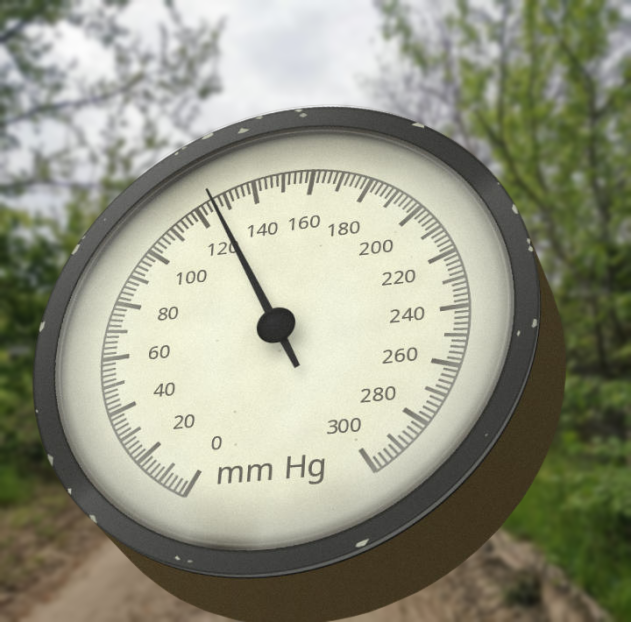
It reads 126 mmHg
